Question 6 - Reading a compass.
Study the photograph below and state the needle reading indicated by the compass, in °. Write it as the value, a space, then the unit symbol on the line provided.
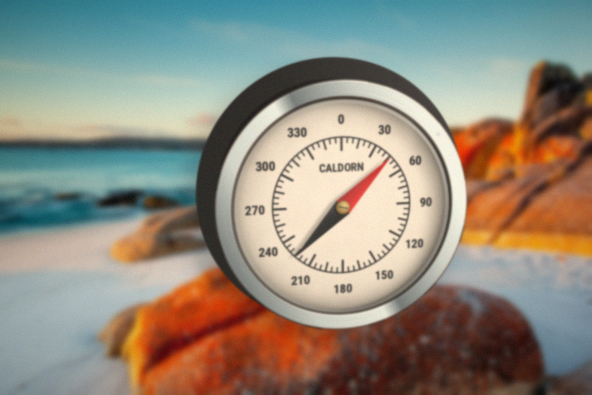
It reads 45 °
